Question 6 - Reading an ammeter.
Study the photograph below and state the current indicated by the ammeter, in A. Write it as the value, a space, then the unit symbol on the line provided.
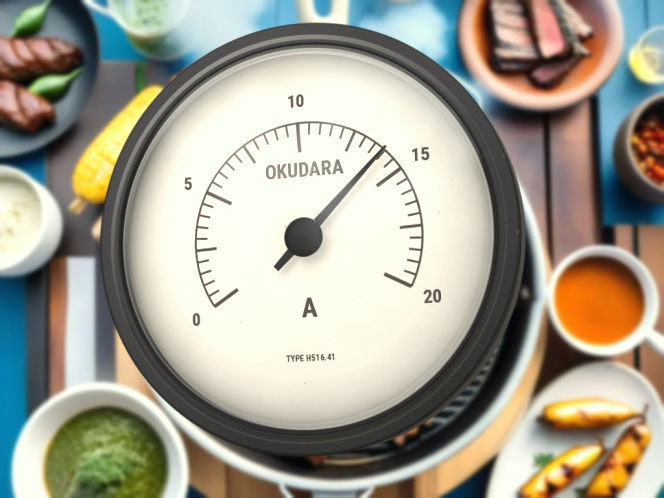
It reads 14 A
